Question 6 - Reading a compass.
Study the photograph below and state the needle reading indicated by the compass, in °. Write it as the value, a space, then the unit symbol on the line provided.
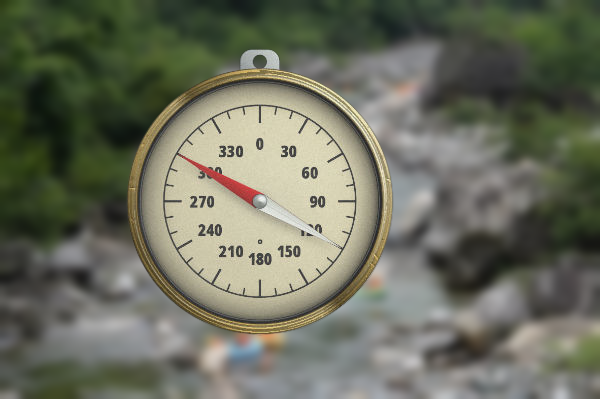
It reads 300 °
